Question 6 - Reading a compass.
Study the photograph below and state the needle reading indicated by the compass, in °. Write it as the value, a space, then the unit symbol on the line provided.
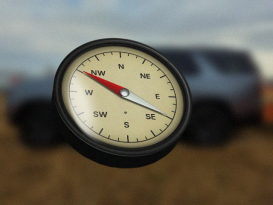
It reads 300 °
